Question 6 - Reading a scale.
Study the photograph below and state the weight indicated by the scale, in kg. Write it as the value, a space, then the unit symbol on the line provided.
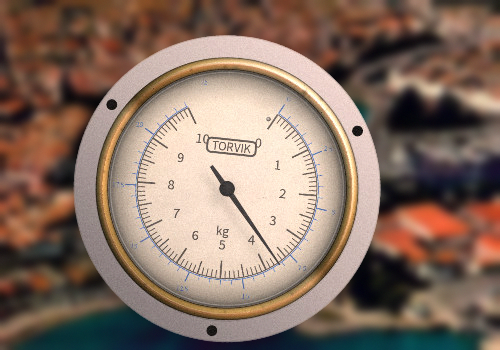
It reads 3.7 kg
